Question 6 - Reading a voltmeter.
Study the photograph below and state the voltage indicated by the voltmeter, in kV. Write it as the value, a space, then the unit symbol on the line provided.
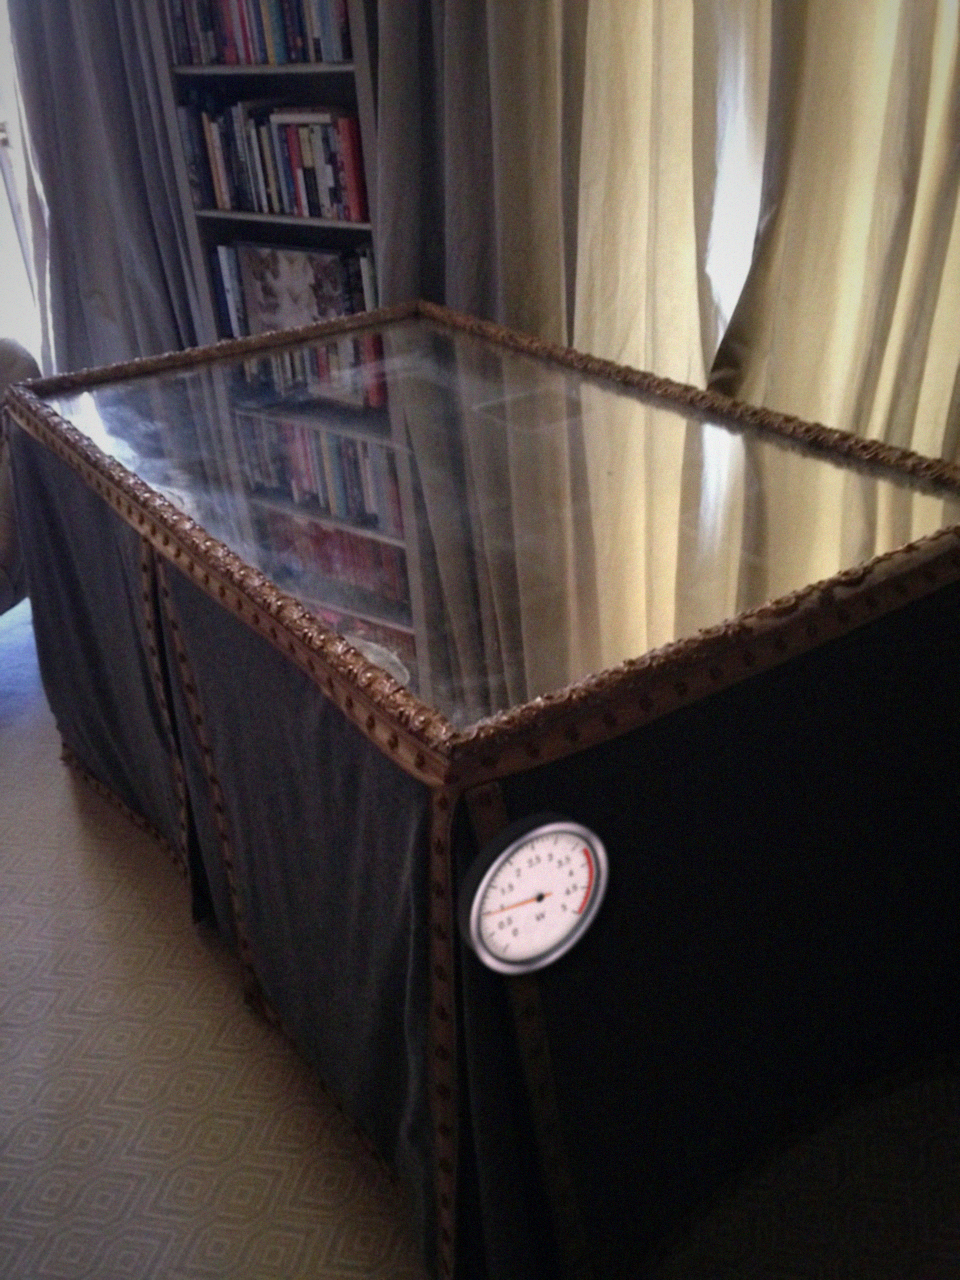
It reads 1 kV
